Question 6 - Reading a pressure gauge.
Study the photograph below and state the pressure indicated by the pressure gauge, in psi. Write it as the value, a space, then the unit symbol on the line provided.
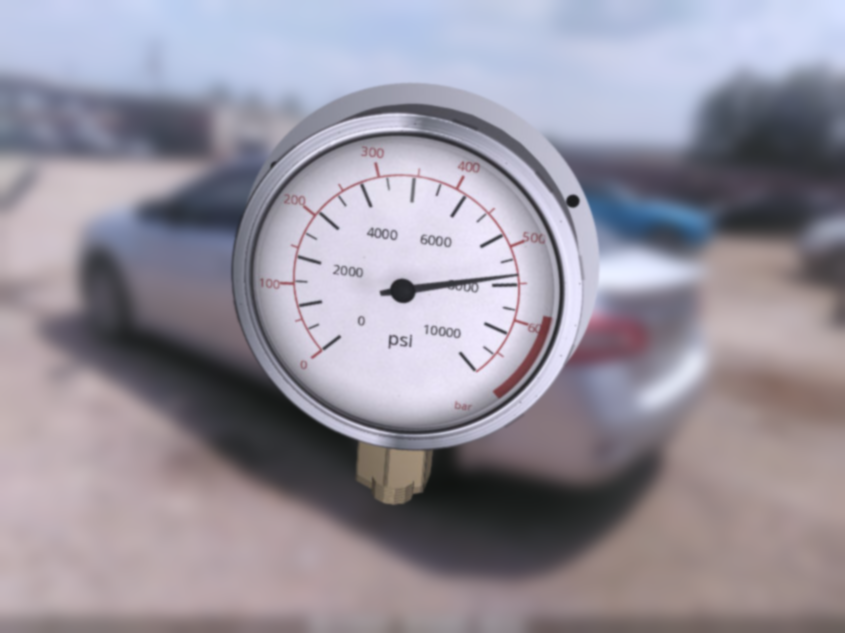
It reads 7750 psi
